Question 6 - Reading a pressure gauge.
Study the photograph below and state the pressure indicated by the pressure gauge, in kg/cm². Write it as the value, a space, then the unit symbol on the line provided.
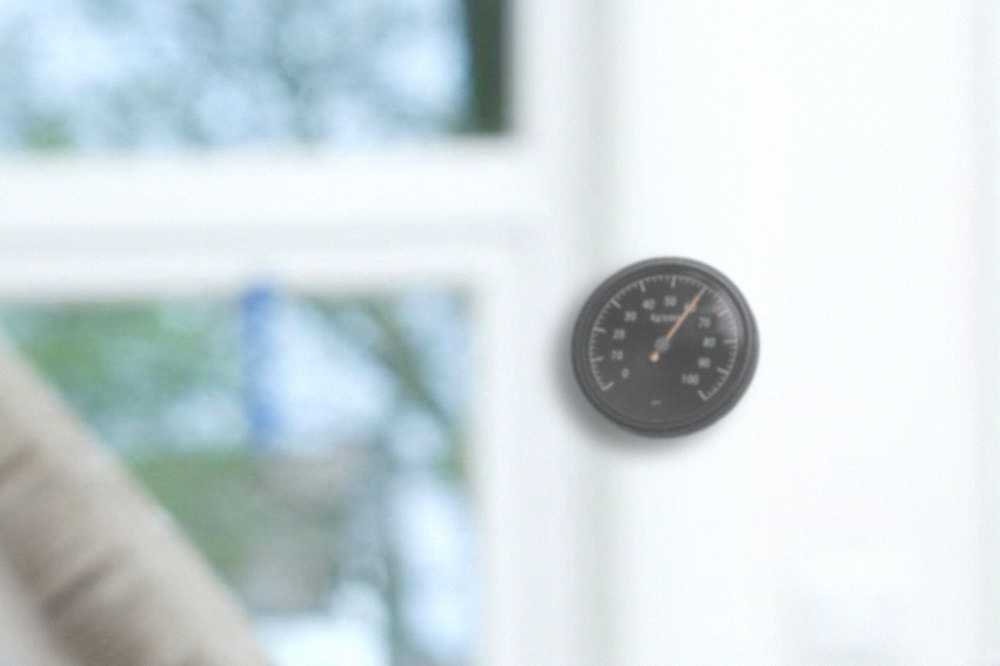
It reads 60 kg/cm²
